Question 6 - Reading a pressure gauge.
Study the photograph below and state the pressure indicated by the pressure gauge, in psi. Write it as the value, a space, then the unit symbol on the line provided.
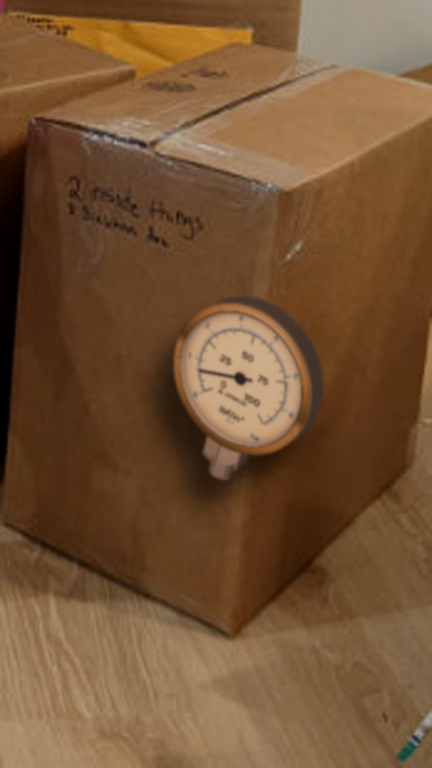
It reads 10 psi
